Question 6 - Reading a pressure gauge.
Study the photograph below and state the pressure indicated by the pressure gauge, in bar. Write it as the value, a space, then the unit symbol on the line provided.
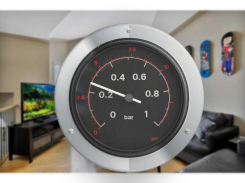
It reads 0.25 bar
